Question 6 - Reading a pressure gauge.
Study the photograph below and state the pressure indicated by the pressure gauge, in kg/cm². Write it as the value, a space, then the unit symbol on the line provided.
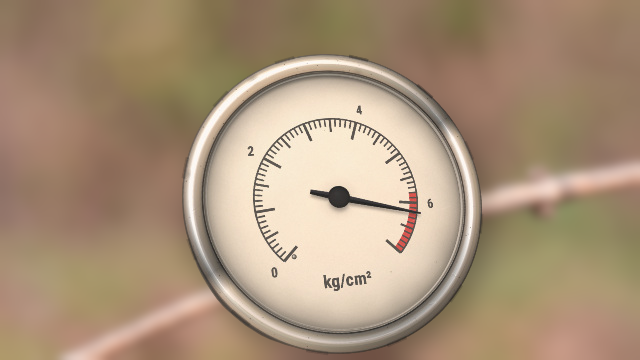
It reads 6.2 kg/cm²
